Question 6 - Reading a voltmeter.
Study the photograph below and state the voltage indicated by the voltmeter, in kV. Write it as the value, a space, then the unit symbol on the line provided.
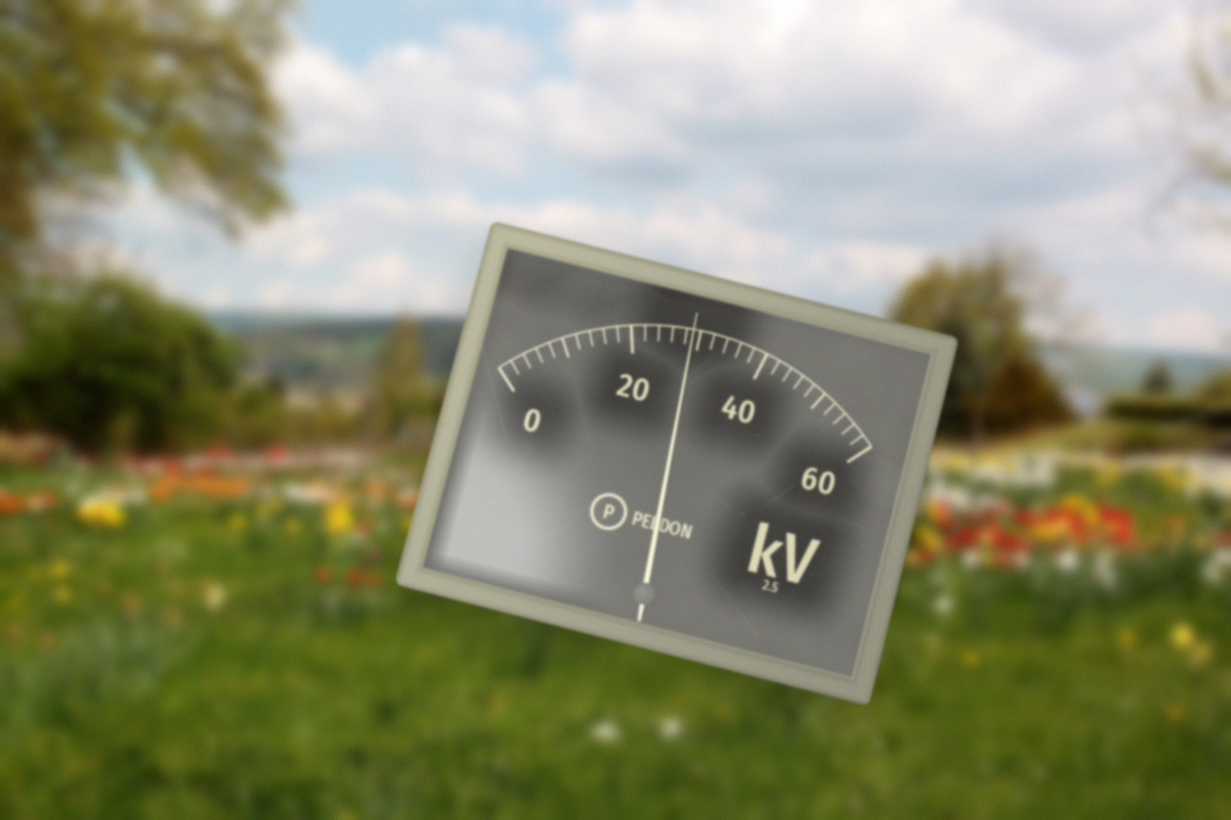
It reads 29 kV
